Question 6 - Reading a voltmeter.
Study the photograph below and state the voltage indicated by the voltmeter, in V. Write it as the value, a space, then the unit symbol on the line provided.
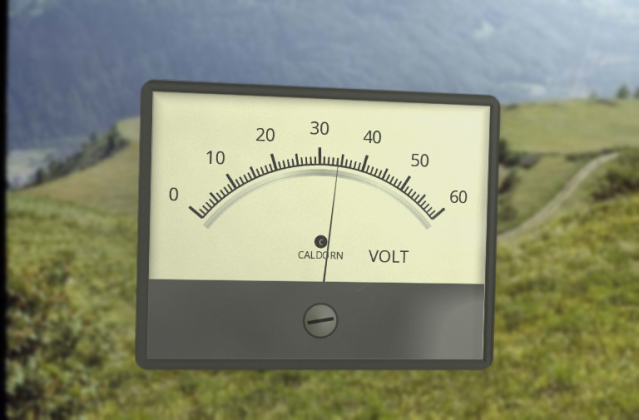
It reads 34 V
